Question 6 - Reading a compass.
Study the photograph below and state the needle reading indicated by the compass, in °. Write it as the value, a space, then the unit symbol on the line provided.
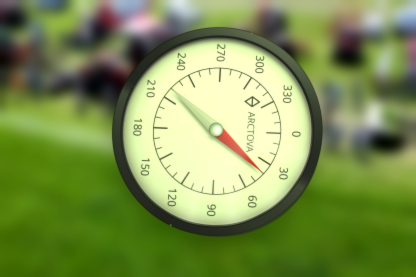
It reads 40 °
